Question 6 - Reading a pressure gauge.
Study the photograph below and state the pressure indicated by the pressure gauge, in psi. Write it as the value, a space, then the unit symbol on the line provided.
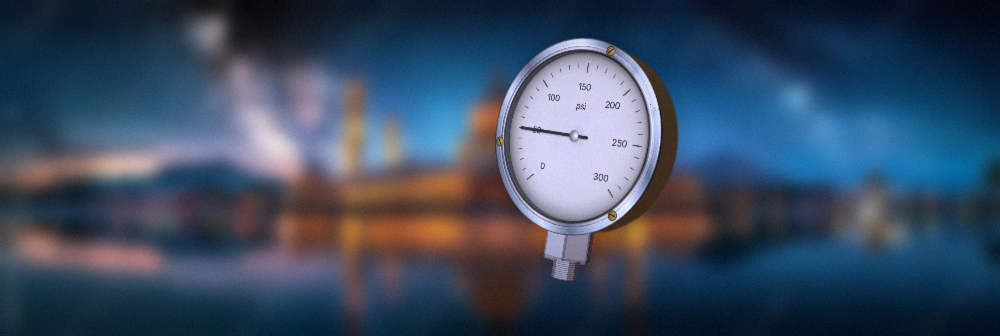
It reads 50 psi
